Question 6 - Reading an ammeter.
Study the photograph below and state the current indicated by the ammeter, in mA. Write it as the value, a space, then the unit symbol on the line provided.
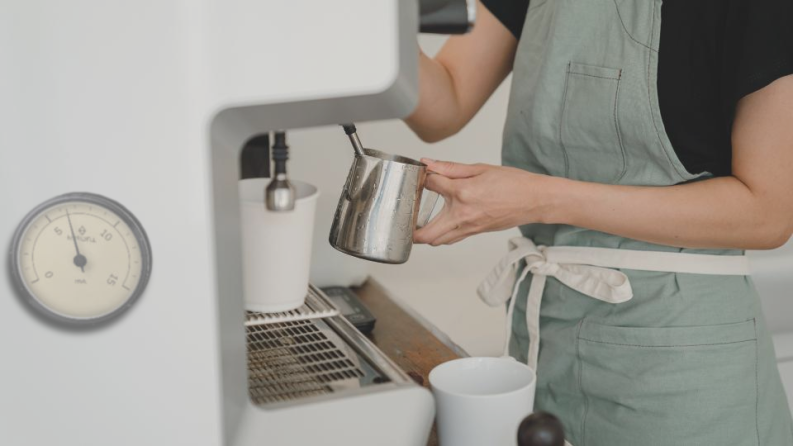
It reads 6.5 mA
